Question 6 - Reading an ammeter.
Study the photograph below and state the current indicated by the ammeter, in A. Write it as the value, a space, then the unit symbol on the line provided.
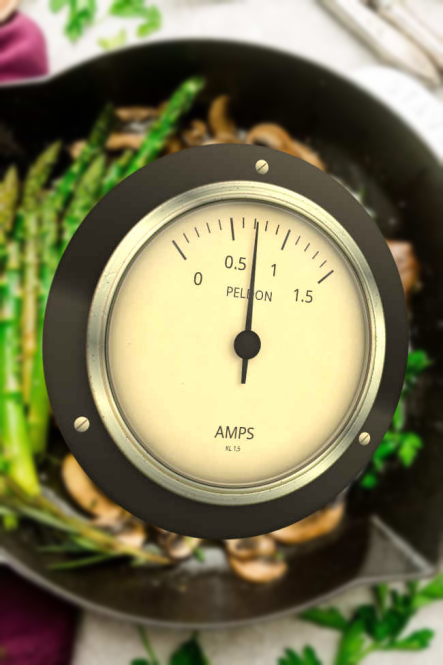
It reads 0.7 A
